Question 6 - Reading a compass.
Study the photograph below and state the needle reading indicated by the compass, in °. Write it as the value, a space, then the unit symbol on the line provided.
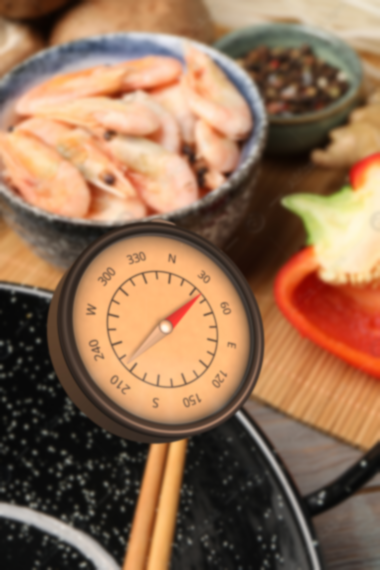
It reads 37.5 °
